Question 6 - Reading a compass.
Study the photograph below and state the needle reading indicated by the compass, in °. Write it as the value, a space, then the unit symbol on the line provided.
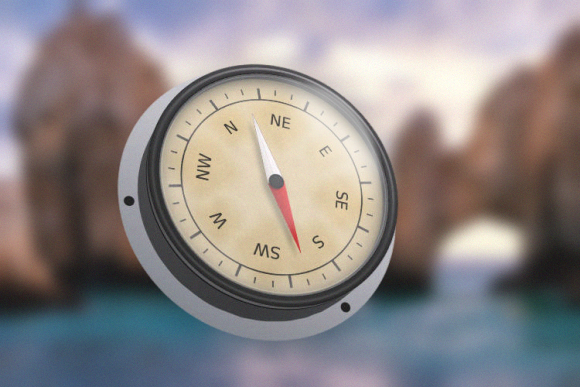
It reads 200 °
